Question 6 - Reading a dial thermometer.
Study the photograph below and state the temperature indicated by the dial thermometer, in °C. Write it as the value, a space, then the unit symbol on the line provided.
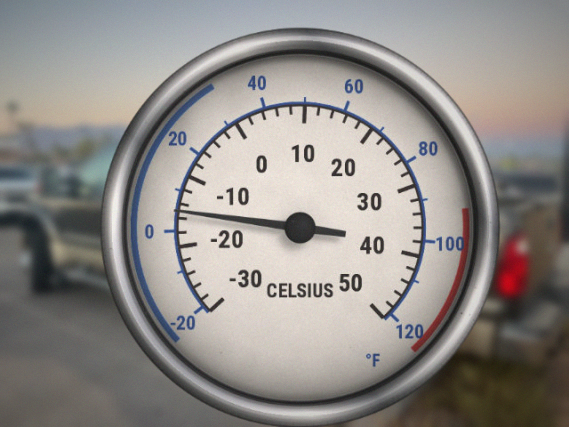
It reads -15 °C
